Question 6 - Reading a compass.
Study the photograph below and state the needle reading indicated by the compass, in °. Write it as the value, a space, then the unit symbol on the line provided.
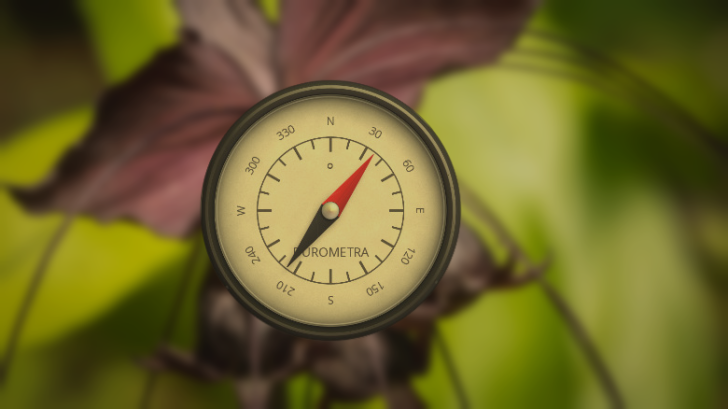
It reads 37.5 °
